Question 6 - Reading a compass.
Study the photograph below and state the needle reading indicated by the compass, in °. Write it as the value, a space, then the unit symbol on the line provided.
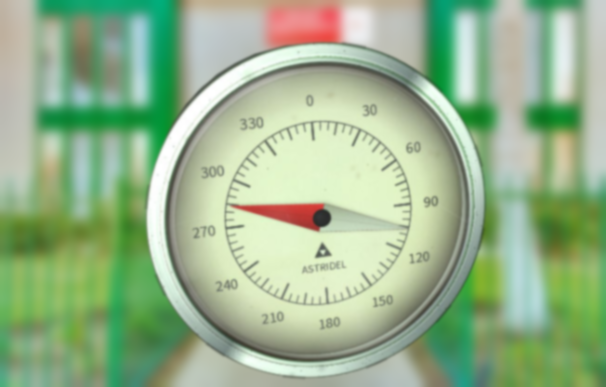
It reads 285 °
